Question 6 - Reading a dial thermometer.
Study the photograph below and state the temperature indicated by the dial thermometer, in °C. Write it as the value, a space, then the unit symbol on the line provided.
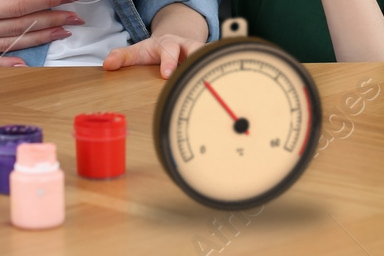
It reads 20 °C
